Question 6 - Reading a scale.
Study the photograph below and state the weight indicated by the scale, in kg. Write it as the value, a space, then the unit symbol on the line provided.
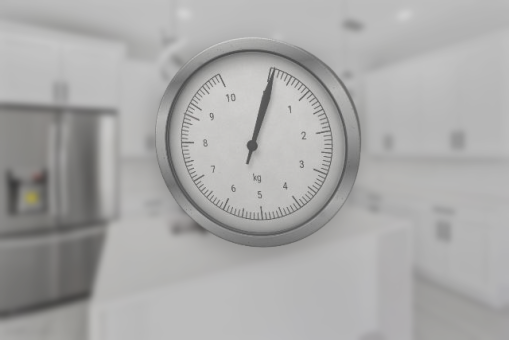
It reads 0.1 kg
